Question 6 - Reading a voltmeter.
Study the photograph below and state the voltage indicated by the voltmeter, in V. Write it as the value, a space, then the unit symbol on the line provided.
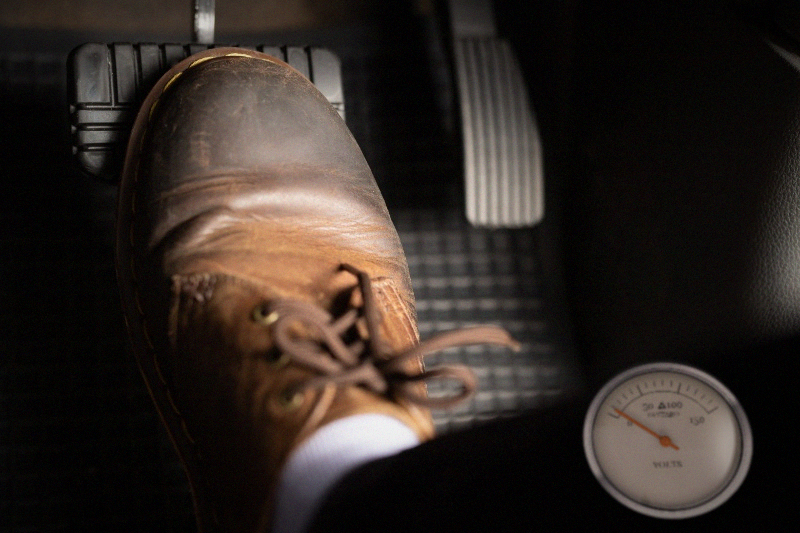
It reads 10 V
